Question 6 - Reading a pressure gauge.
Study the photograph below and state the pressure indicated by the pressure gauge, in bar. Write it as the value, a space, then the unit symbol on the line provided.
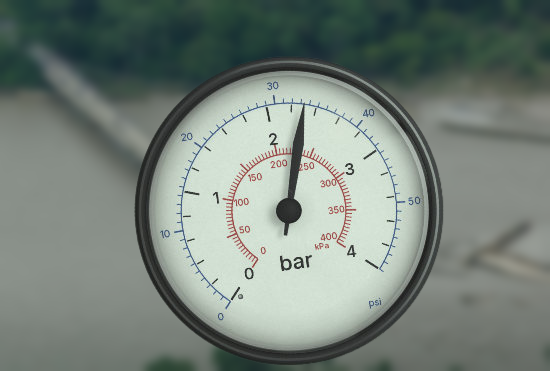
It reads 2.3 bar
